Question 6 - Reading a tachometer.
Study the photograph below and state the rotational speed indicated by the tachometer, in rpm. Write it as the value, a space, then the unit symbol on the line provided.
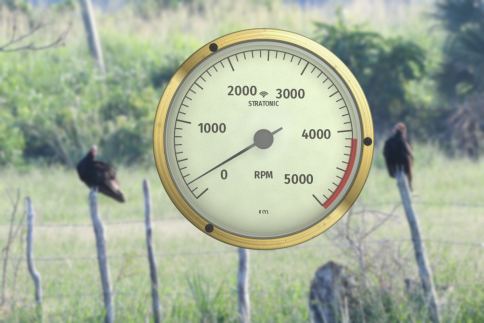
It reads 200 rpm
